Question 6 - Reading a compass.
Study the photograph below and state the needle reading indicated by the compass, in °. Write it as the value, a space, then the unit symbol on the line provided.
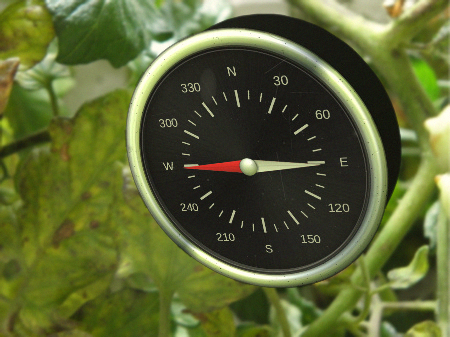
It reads 270 °
